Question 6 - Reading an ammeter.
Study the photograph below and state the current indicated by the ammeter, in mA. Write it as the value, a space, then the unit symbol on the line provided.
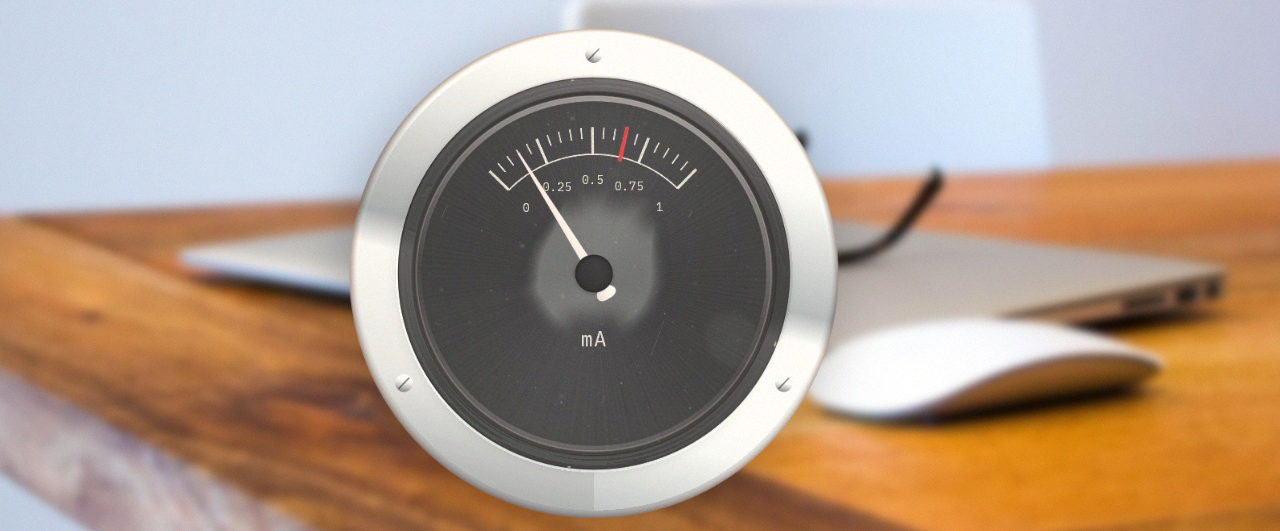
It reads 0.15 mA
